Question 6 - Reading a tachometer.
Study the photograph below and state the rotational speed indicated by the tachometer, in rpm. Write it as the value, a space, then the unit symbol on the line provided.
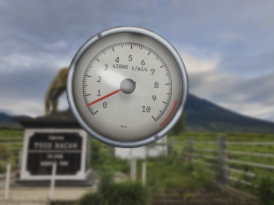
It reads 500 rpm
